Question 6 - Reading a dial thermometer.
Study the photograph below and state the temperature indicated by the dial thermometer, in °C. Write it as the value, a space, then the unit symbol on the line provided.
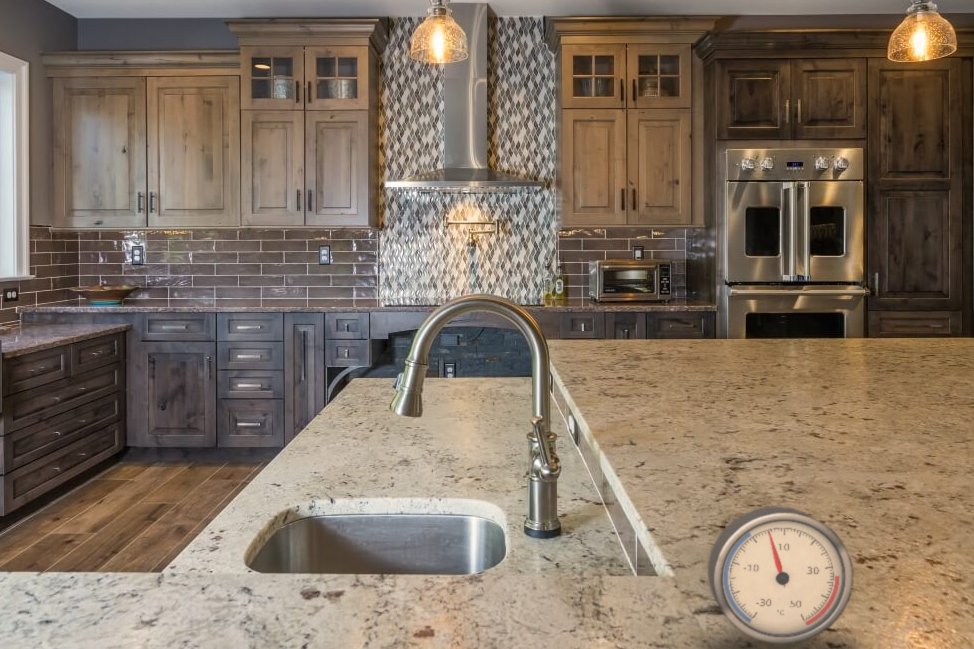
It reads 5 °C
